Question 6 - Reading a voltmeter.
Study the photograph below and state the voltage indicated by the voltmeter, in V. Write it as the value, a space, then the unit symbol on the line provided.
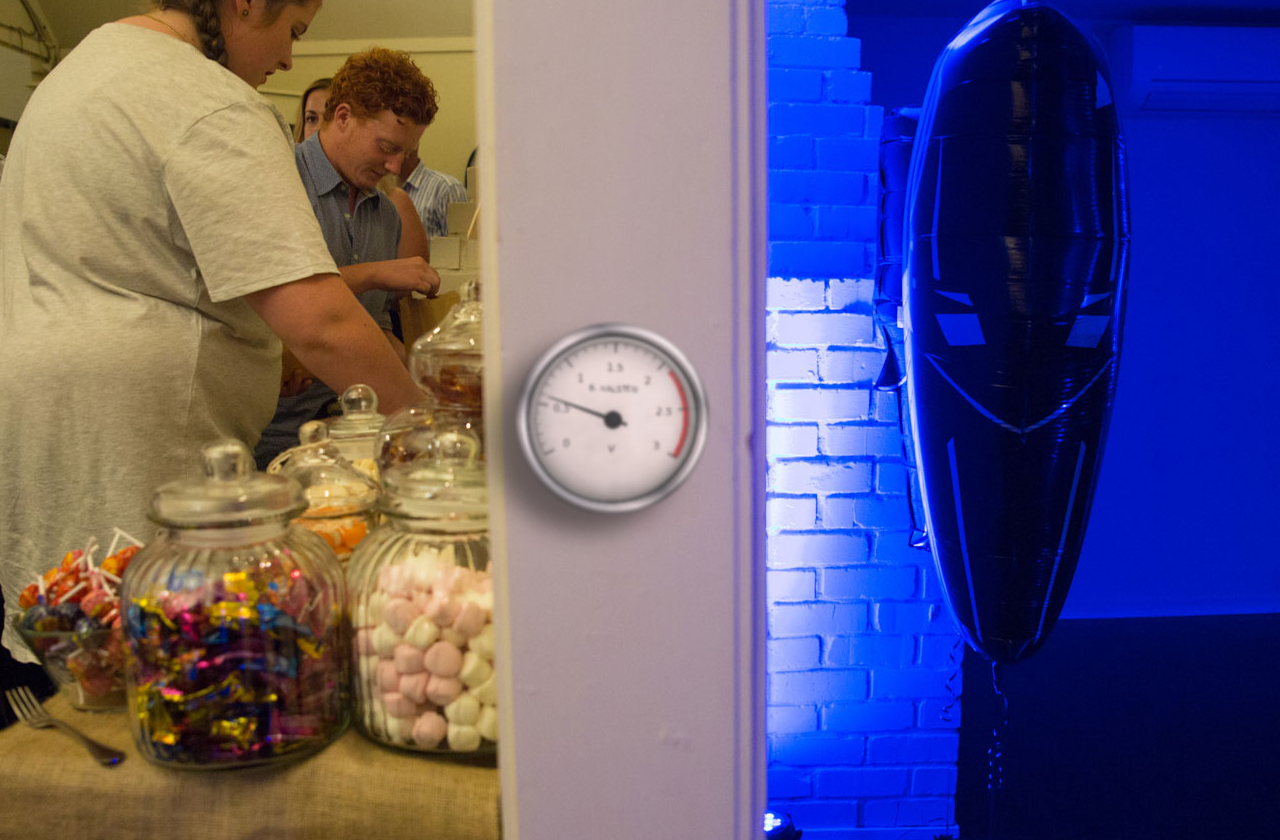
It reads 0.6 V
